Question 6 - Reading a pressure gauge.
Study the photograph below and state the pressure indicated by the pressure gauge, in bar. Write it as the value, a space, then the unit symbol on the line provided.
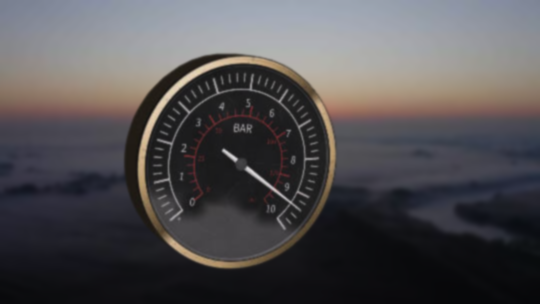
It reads 9.4 bar
